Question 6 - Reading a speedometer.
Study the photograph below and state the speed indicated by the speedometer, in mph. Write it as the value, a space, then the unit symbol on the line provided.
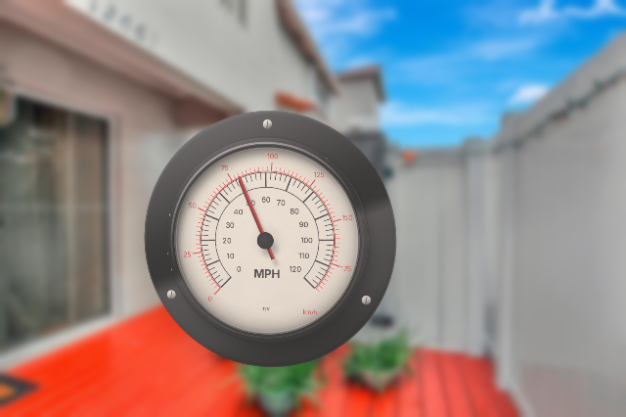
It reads 50 mph
